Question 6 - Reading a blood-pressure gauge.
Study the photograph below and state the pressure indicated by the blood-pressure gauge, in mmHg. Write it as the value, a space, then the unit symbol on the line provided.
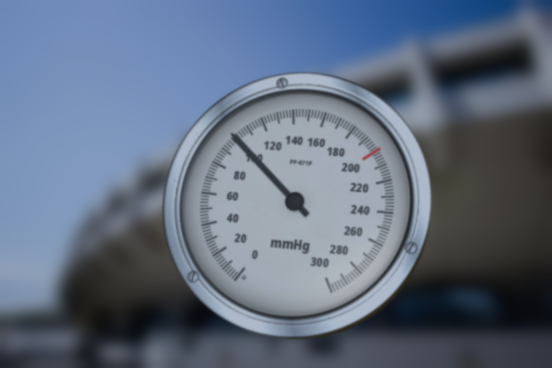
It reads 100 mmHg
